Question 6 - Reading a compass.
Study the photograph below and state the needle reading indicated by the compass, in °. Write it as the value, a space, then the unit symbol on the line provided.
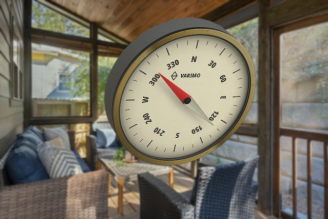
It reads 310 °
